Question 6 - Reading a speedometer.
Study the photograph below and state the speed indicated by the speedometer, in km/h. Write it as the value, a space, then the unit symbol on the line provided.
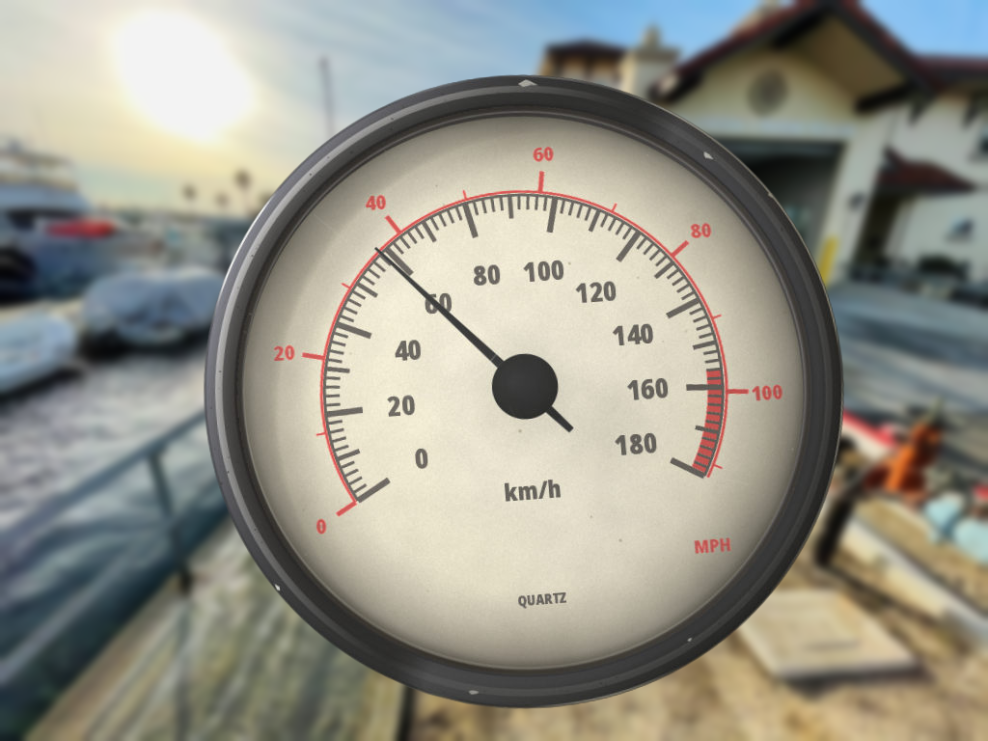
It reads 58 km/h
